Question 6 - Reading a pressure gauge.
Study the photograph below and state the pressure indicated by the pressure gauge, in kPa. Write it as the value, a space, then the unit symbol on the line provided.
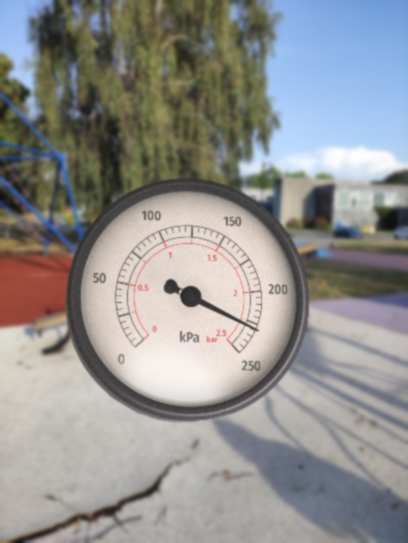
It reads 230 kPa
